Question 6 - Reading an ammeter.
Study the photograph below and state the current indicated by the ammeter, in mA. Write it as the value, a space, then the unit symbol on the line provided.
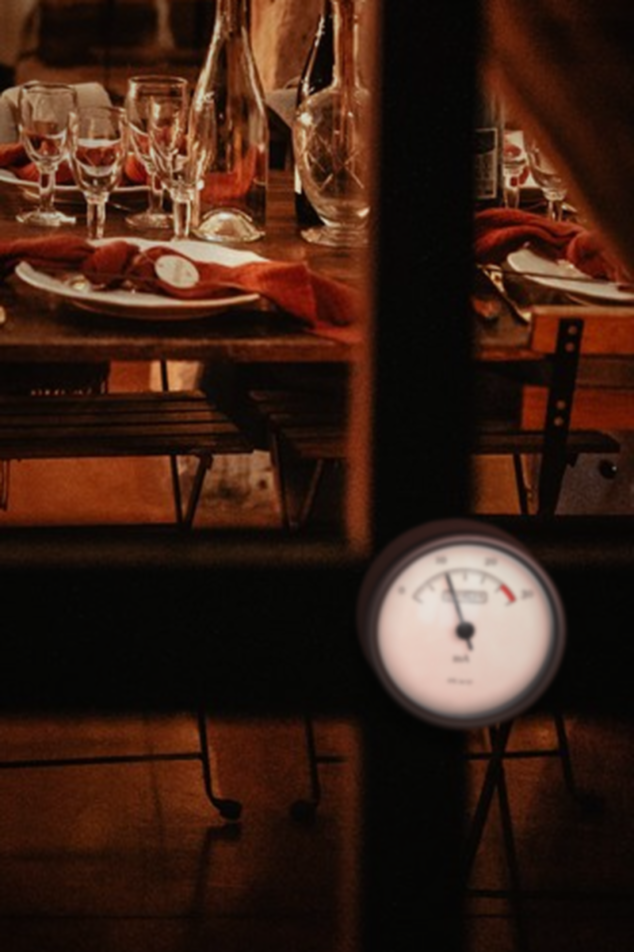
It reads 10 mA
